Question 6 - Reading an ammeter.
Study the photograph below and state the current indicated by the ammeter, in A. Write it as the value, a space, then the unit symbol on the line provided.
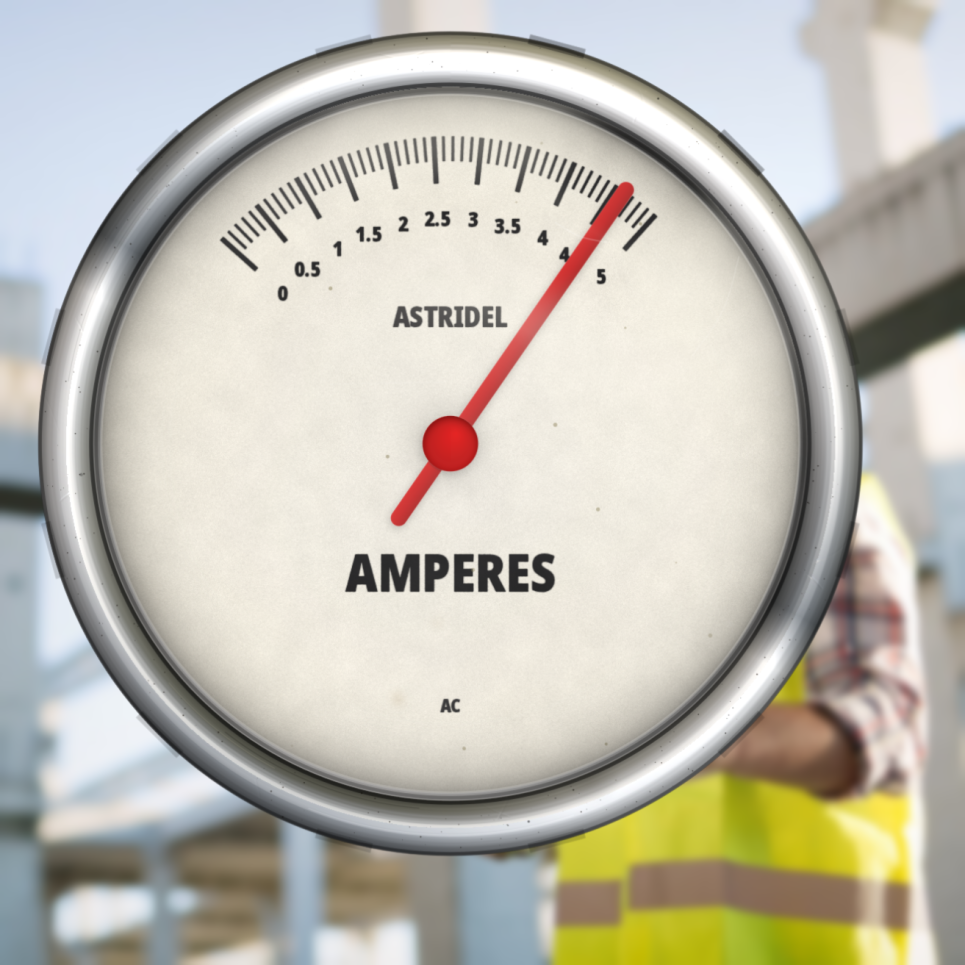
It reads 4.6 A
